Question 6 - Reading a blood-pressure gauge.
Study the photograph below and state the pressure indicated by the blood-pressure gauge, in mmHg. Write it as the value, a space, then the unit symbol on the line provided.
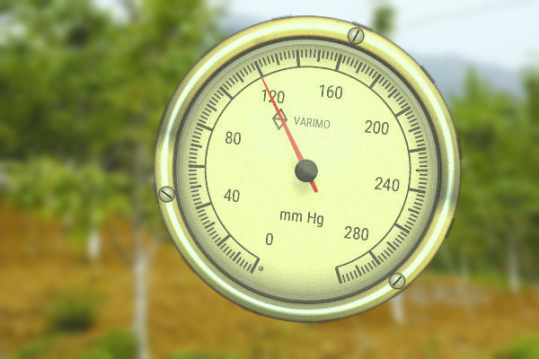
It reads 120 mmHg
